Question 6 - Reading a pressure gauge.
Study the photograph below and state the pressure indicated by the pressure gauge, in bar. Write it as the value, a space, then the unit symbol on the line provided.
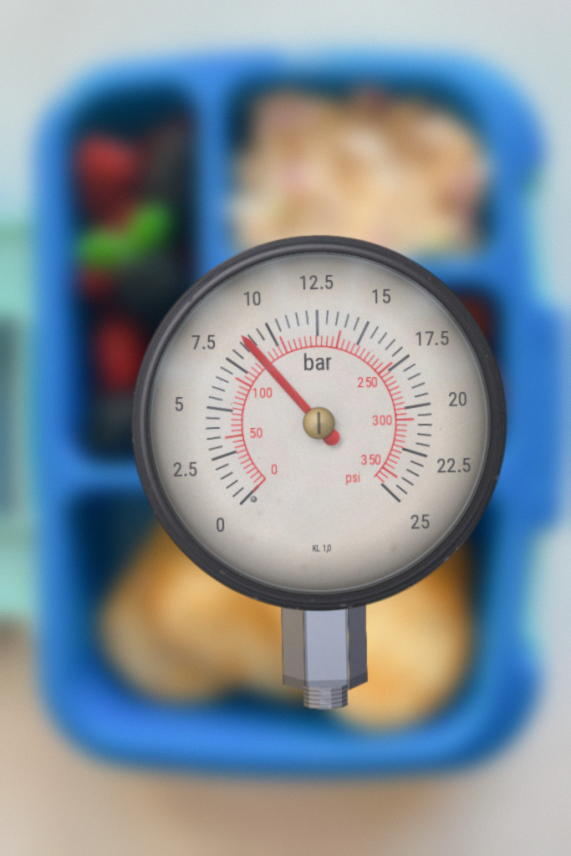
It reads 8.75 bar
